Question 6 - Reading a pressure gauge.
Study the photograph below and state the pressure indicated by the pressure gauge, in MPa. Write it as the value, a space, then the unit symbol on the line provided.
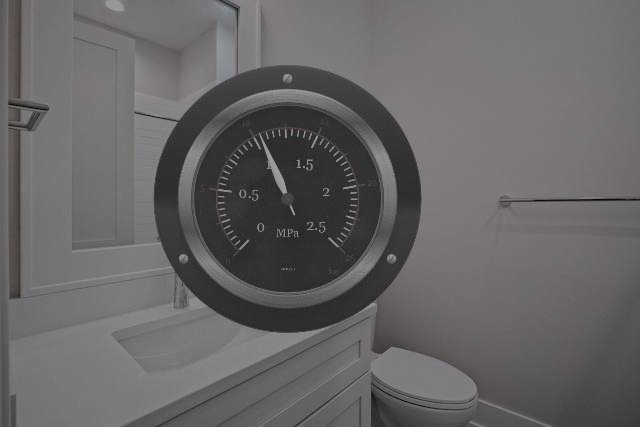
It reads 1.05 MPa
